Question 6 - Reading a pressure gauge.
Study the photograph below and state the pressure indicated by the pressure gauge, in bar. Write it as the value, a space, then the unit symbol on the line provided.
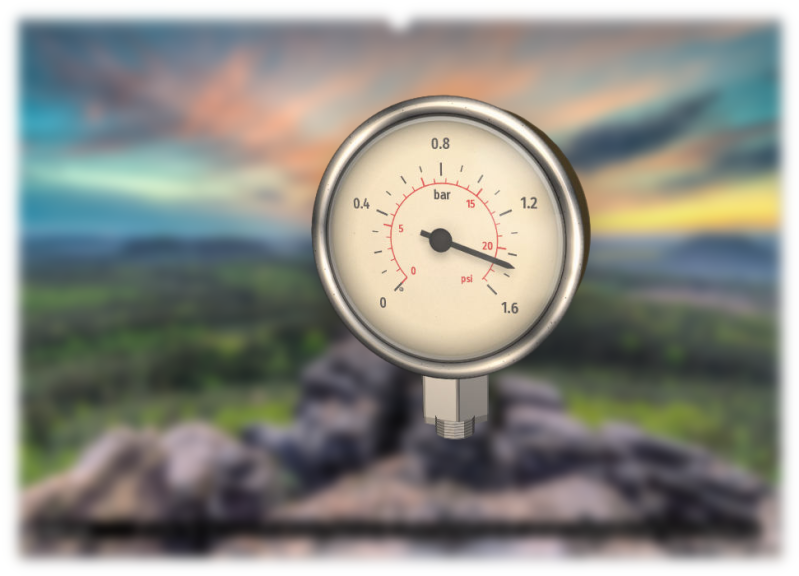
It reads 1.45 bar
